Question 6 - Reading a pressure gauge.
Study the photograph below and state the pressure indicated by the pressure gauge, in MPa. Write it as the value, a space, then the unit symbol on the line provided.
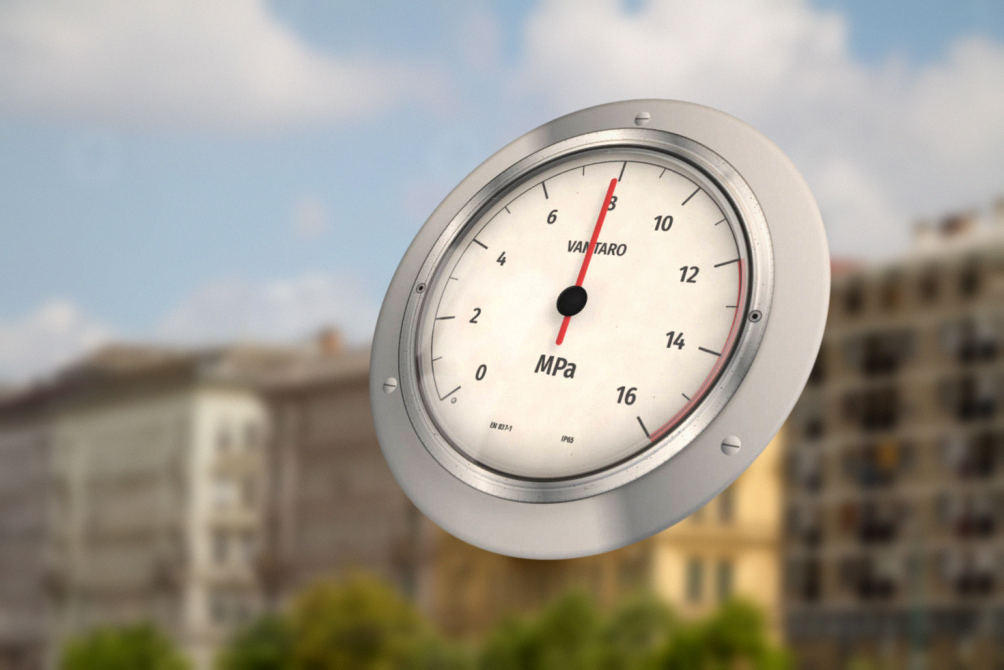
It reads 8 MPa
